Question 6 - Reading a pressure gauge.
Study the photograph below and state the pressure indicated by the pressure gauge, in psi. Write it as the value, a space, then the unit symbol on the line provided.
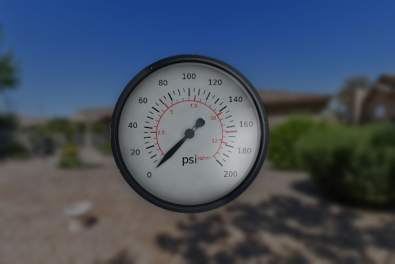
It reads 0 psi
